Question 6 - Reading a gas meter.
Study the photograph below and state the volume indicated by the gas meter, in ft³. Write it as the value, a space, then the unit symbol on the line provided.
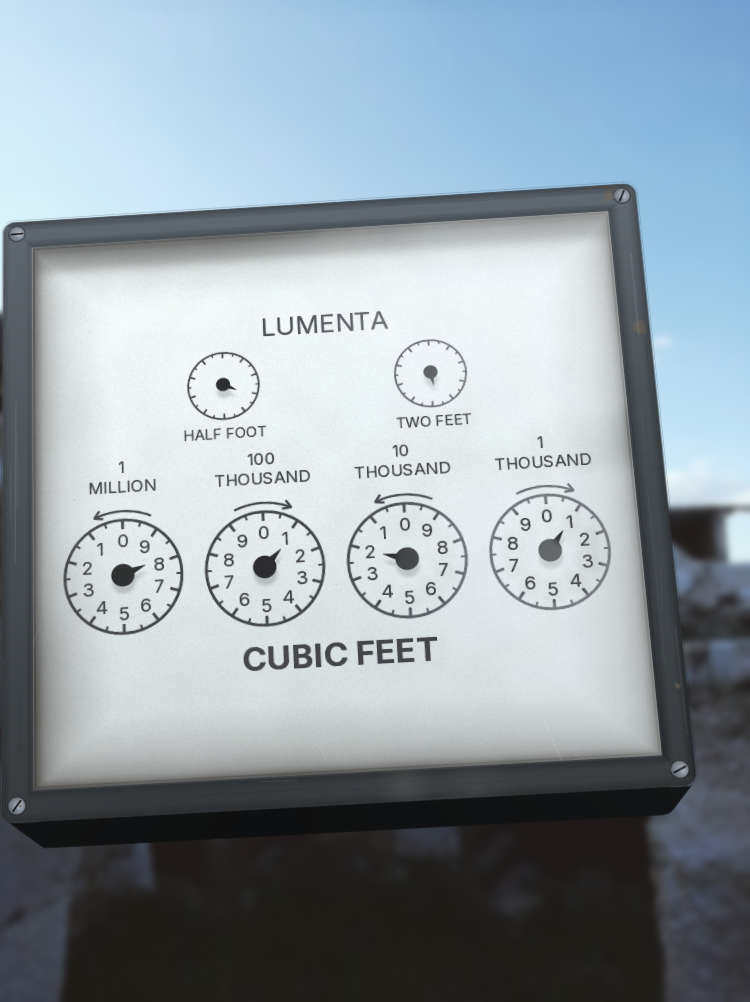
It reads 812100 ft³
